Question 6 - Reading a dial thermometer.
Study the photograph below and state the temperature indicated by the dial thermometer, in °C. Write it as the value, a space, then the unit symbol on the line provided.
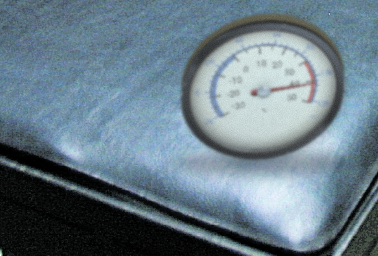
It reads 40 °C
